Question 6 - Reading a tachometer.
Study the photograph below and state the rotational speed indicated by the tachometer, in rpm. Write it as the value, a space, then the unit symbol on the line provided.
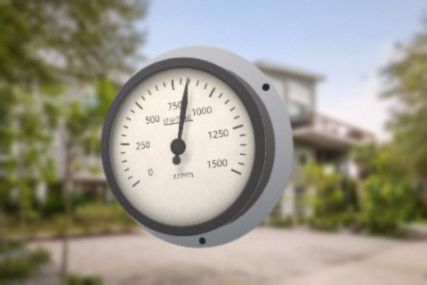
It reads 850 rpm
